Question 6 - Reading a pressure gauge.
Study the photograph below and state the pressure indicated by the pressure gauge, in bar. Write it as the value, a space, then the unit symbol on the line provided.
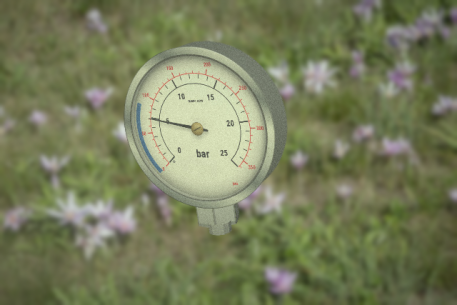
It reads 5 bar
